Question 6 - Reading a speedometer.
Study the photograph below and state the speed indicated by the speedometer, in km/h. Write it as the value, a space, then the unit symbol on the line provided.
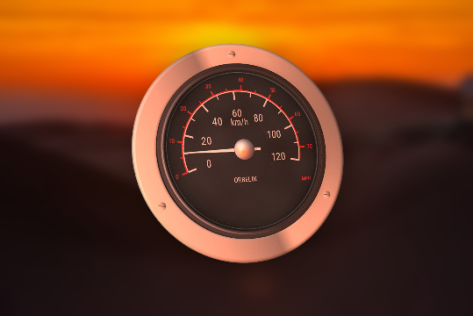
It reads 10 km/h
